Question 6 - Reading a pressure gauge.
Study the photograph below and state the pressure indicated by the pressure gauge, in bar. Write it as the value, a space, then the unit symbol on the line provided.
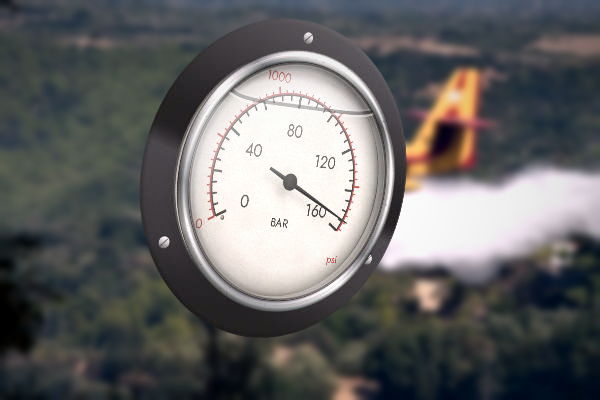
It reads 155 bar
